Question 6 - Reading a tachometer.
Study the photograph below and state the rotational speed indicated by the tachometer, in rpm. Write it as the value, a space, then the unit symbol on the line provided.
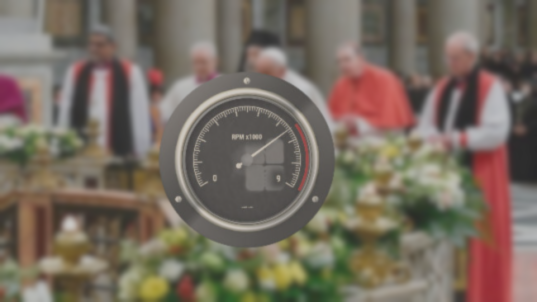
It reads 6500 rpm
